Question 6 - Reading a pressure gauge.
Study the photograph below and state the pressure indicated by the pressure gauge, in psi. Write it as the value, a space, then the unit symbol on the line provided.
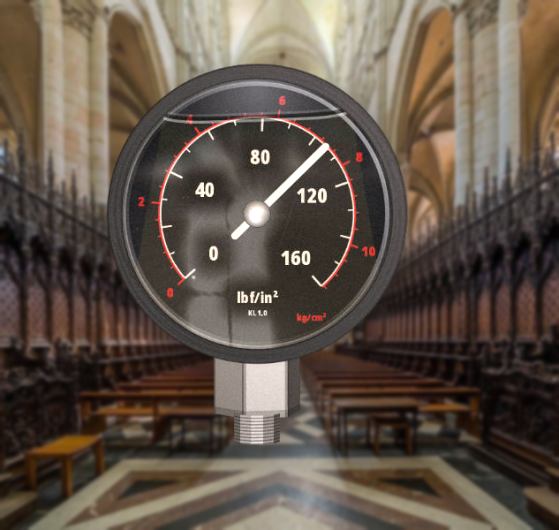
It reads 105 psi
